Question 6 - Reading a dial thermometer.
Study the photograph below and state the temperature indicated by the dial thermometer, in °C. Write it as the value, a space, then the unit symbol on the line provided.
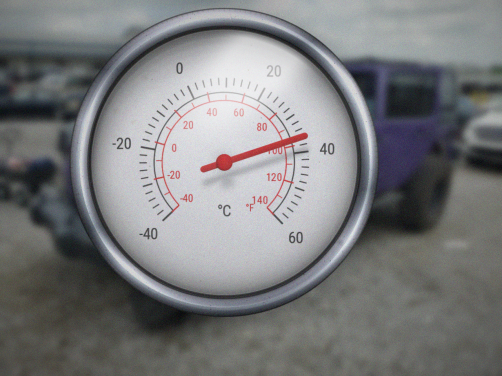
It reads 36 °C
